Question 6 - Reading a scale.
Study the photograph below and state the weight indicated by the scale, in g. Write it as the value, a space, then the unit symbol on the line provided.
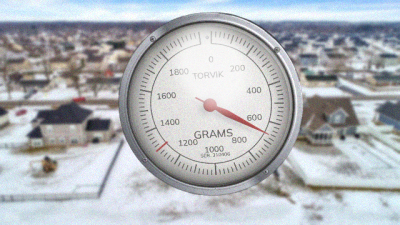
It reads 660 g
